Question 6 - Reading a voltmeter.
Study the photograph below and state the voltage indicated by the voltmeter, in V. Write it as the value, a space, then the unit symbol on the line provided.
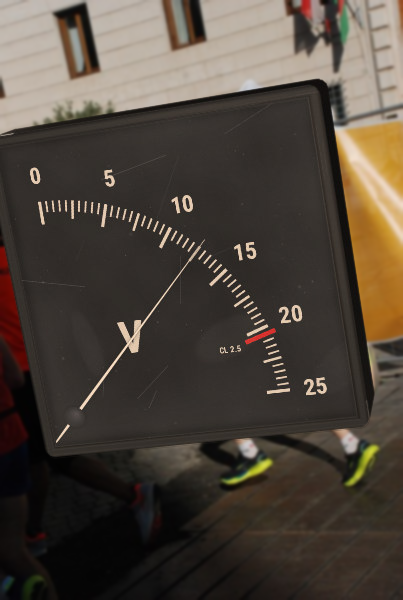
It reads 12.5 V
